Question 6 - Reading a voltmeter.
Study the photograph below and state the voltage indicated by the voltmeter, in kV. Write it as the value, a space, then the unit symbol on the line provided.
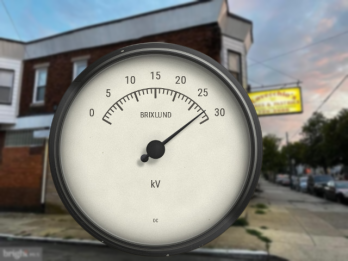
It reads 28 kV
